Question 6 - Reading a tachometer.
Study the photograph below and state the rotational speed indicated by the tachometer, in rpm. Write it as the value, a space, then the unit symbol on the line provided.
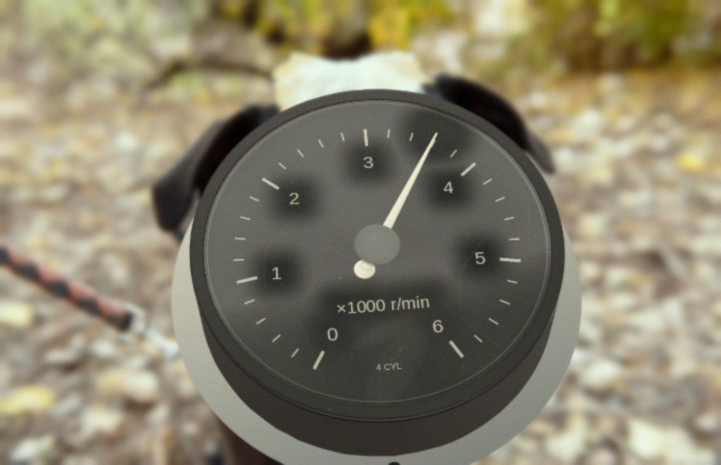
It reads 3600 rpm
